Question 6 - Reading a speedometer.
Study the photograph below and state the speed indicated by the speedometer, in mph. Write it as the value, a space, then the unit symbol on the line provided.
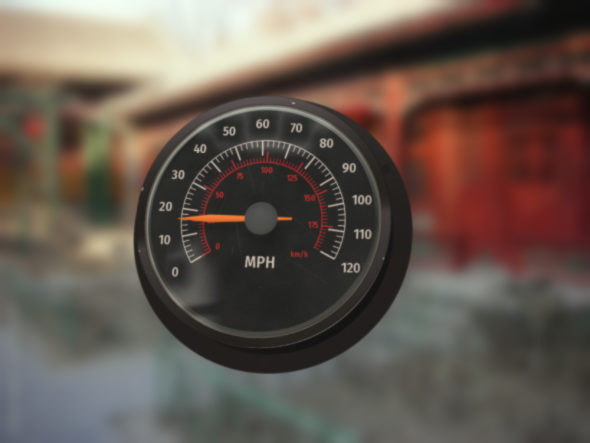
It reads 16 mph
